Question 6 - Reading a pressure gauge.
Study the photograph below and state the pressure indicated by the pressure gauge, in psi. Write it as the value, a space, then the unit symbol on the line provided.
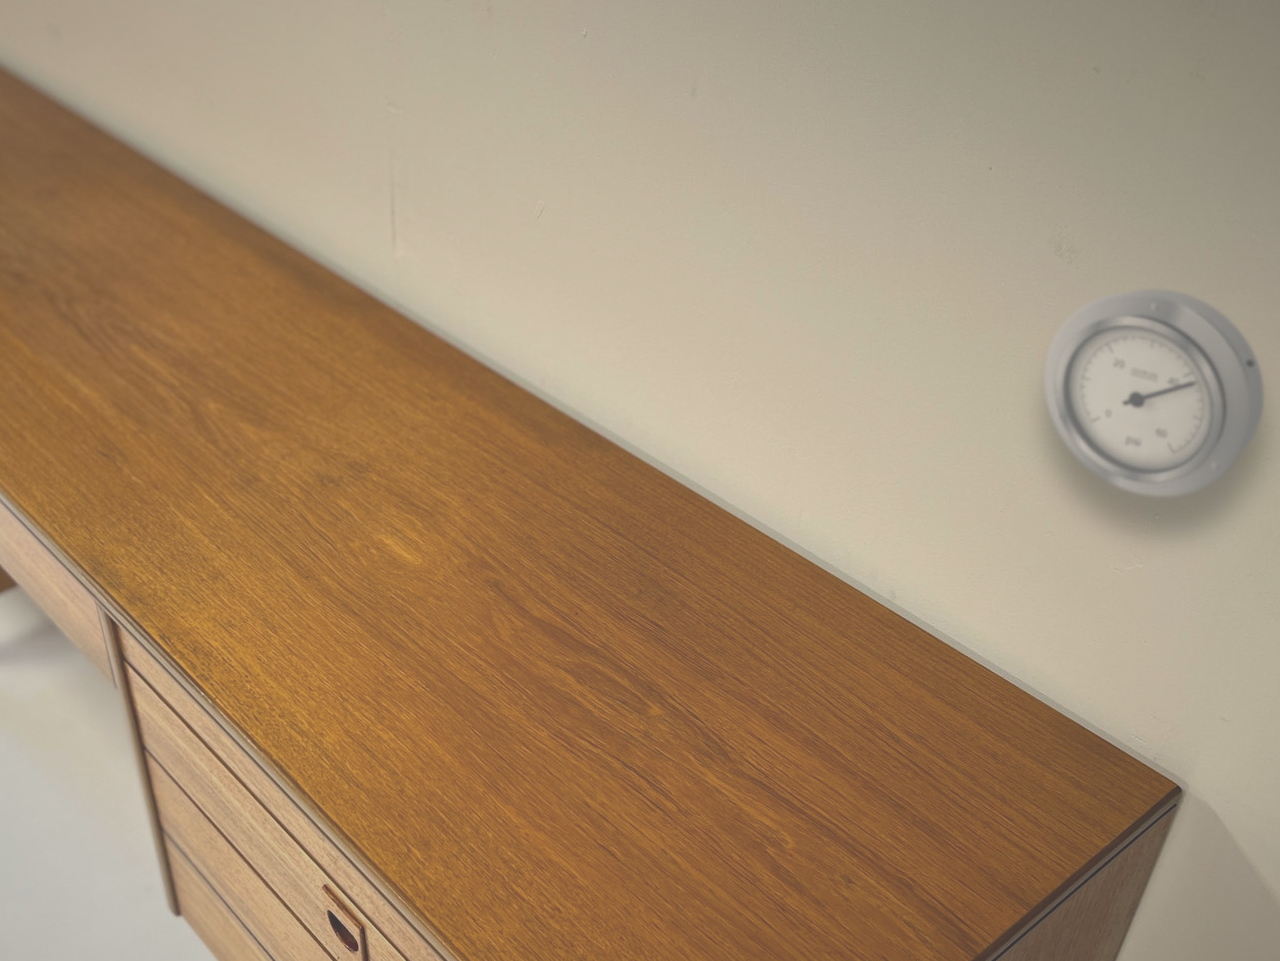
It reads 42 psi
